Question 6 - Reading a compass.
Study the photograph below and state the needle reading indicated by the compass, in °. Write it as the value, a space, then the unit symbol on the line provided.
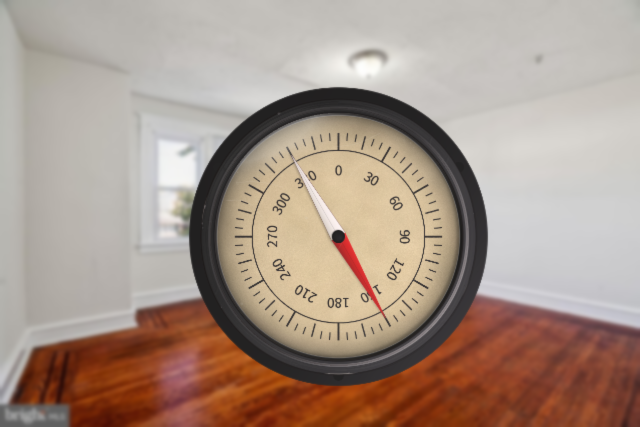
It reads 150 °
